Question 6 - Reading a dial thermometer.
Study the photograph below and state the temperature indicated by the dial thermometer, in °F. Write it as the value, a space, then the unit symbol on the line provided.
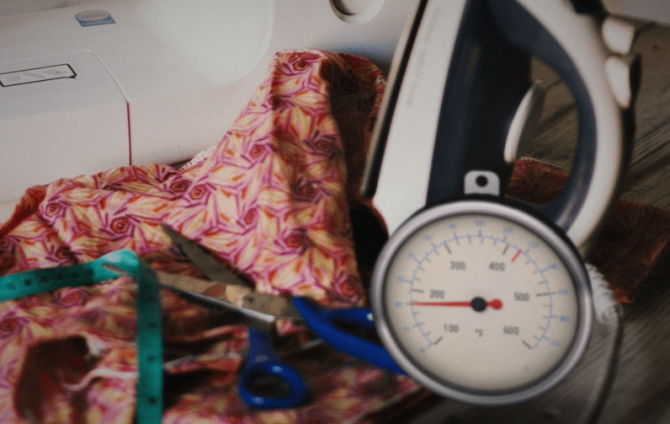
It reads 180 °F
